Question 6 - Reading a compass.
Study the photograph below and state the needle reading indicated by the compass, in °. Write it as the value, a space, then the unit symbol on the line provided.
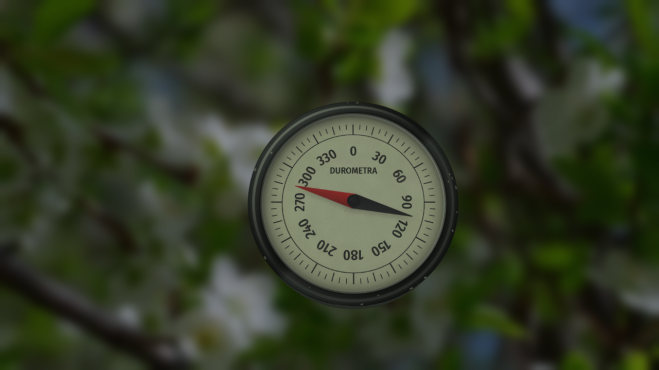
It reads 285 °
